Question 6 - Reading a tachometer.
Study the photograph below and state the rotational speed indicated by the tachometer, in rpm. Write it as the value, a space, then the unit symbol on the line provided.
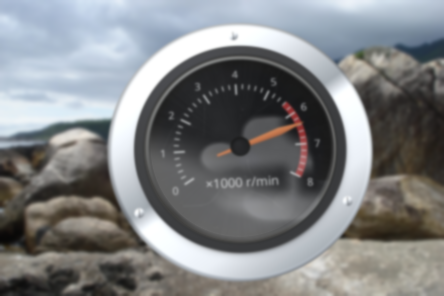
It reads 6400 rpm
